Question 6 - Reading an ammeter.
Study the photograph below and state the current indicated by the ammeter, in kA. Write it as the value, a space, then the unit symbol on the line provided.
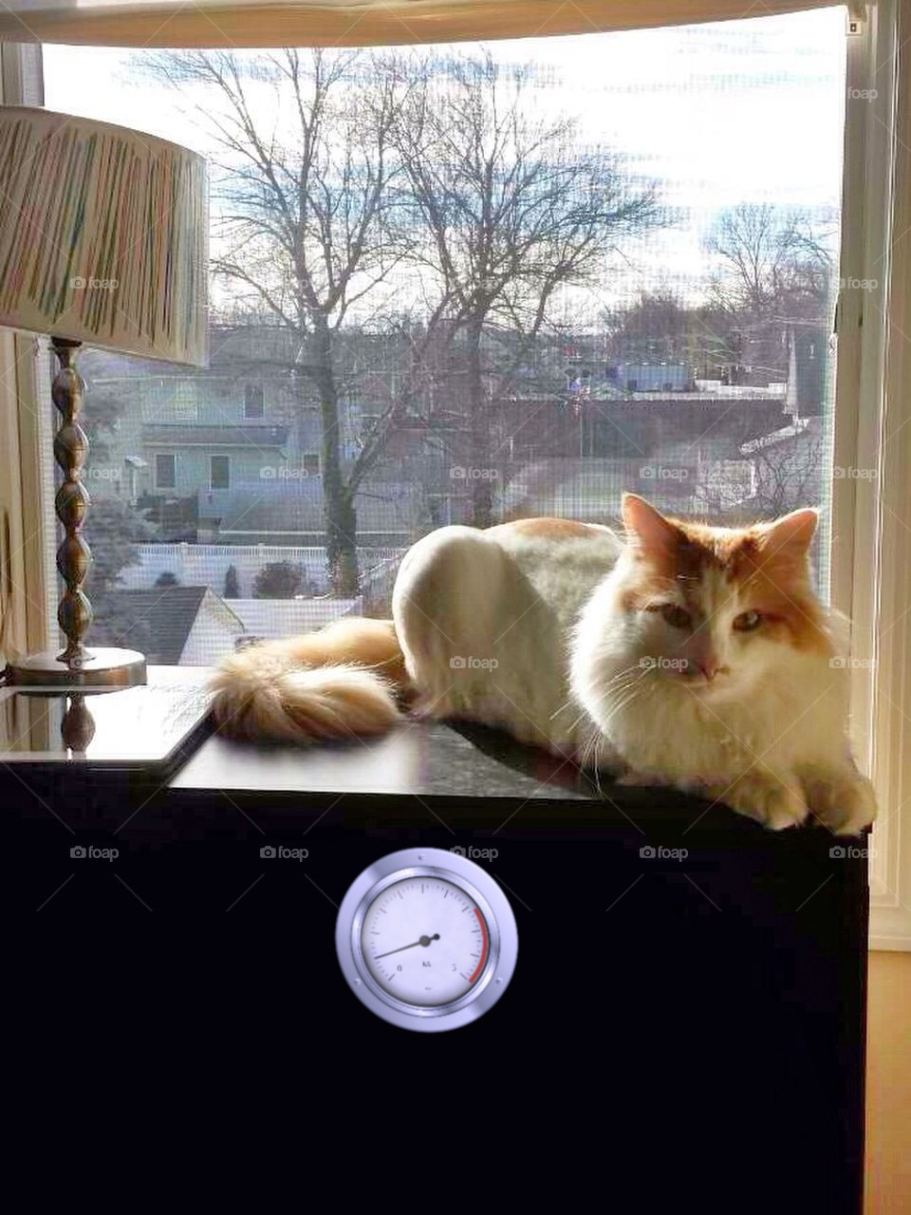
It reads 0.5 kA
